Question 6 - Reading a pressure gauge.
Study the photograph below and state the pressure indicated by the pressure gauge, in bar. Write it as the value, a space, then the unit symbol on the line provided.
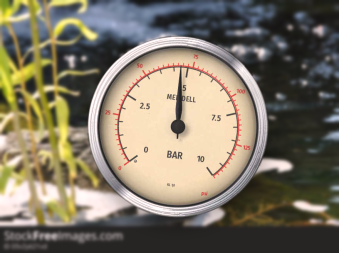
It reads 4.75 bar
